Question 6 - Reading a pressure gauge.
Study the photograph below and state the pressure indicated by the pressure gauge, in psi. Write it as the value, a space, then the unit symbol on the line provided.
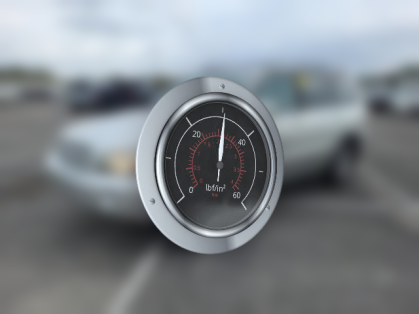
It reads 30 psi
